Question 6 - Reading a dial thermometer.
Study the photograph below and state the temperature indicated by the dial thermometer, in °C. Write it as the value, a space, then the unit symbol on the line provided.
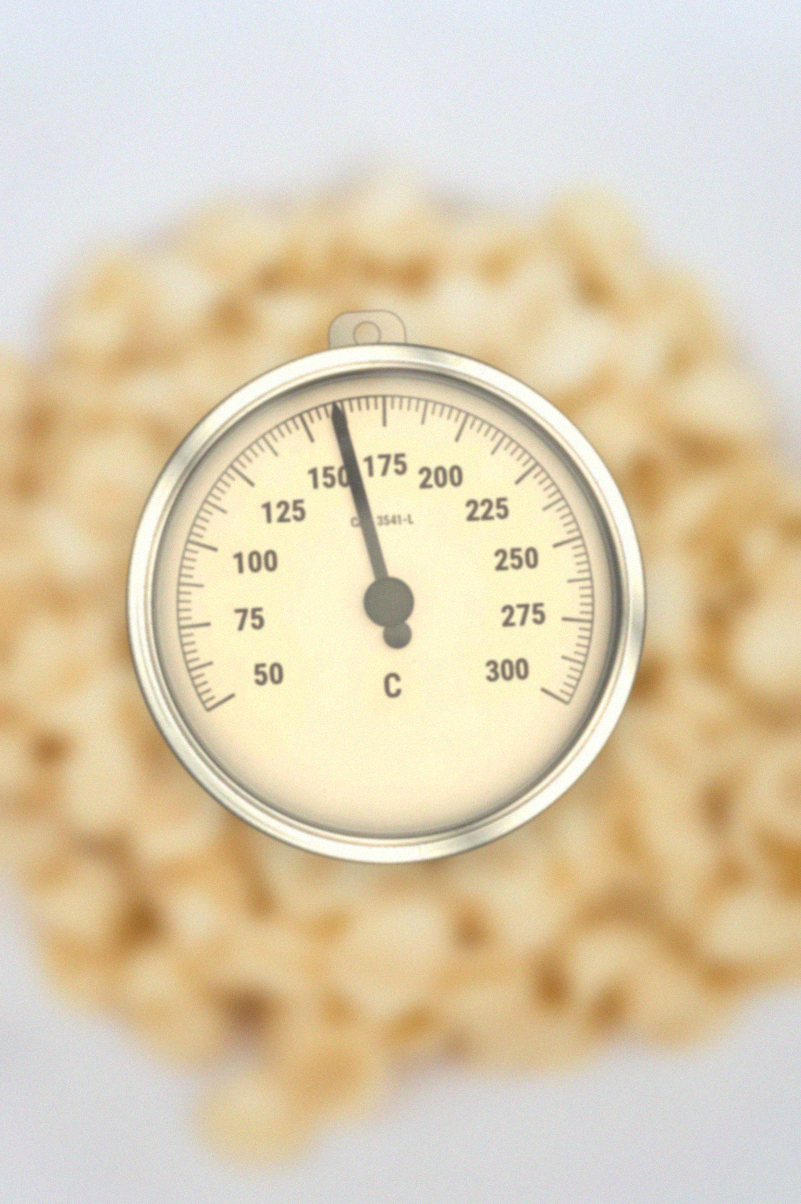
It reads 160 °C
